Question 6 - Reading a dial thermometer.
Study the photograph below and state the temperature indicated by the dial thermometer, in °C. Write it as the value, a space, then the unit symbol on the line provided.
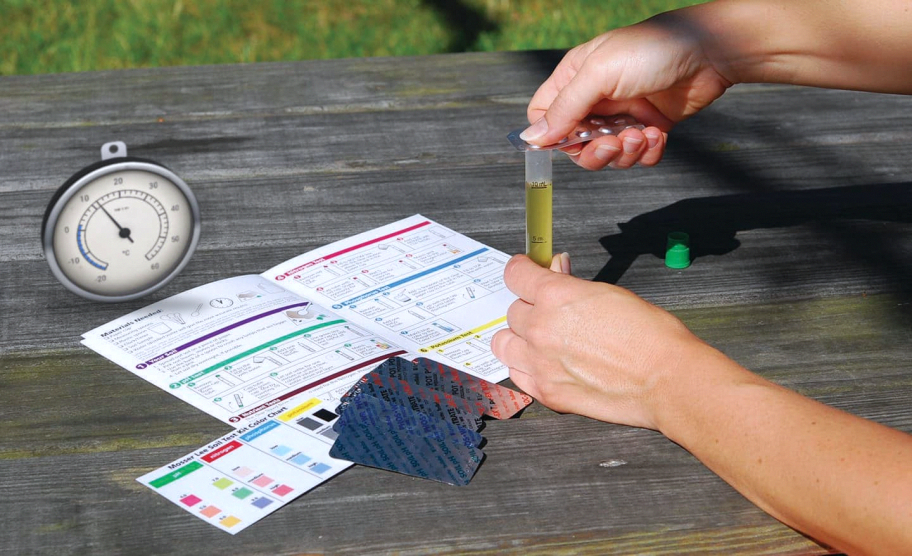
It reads 12 °C
